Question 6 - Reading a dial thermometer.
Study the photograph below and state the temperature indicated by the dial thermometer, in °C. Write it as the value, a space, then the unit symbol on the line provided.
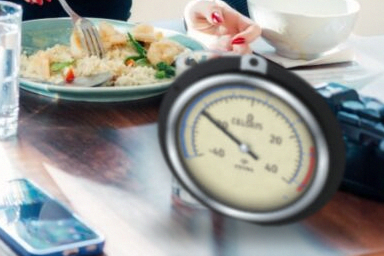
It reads -20 °C
